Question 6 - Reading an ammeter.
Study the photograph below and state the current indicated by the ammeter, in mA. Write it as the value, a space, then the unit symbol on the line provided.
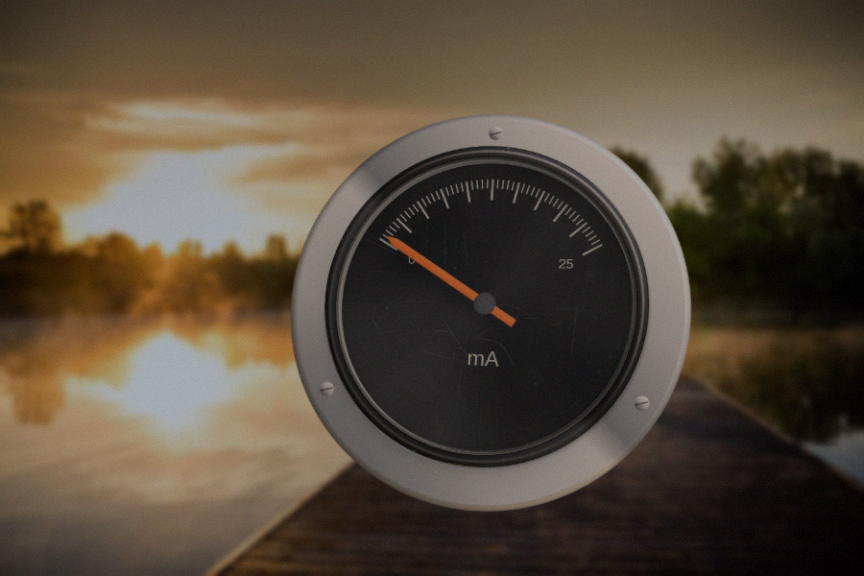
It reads 0.5 mA
